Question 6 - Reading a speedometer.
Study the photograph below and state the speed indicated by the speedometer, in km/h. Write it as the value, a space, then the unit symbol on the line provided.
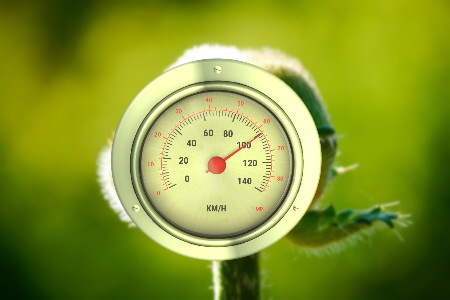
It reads 100 km/h
